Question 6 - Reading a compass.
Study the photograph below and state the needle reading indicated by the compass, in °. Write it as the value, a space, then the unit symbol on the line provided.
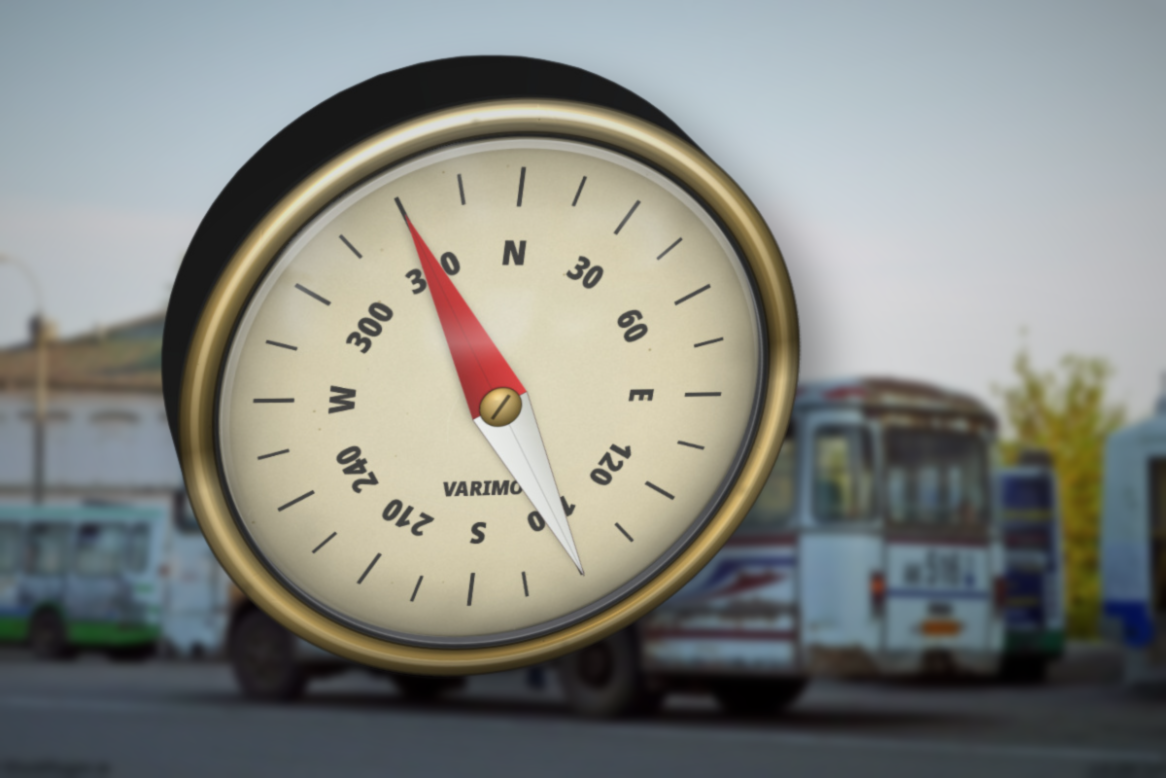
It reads 330 °
